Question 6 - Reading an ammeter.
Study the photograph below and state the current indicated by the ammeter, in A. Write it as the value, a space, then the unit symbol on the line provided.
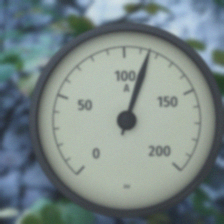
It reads 115 A
